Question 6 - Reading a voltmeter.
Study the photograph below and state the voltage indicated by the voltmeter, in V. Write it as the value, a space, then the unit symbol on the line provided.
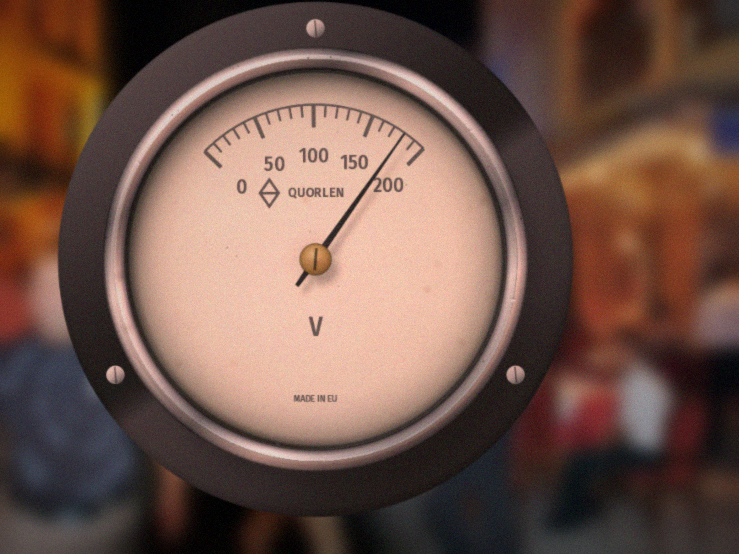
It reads 180 V
